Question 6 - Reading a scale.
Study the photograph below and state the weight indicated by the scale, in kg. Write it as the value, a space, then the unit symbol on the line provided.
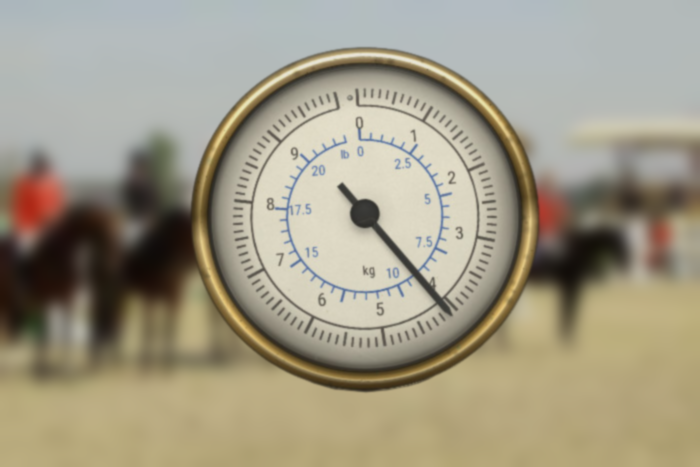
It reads 4.1 kg
